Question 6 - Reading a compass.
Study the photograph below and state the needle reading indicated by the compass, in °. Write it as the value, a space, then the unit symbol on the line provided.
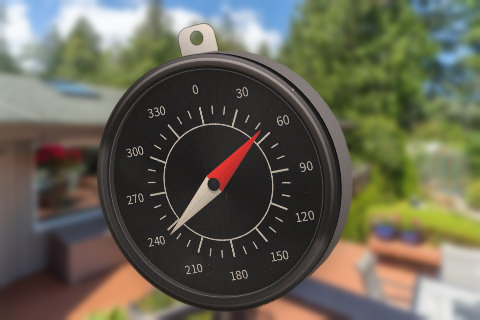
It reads 55 °
